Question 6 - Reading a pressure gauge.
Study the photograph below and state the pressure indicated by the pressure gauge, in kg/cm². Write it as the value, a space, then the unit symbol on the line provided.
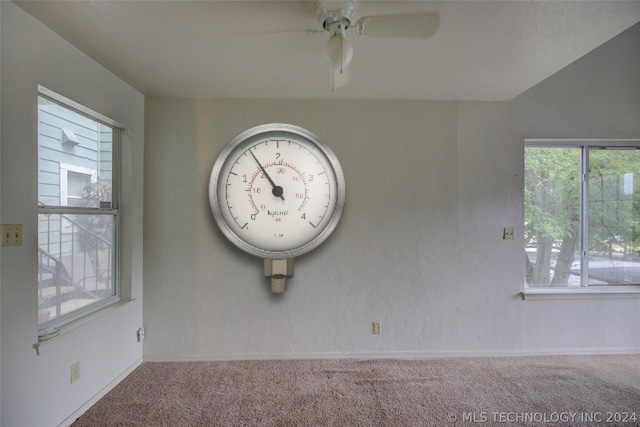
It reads 1.5 kg/cm²
